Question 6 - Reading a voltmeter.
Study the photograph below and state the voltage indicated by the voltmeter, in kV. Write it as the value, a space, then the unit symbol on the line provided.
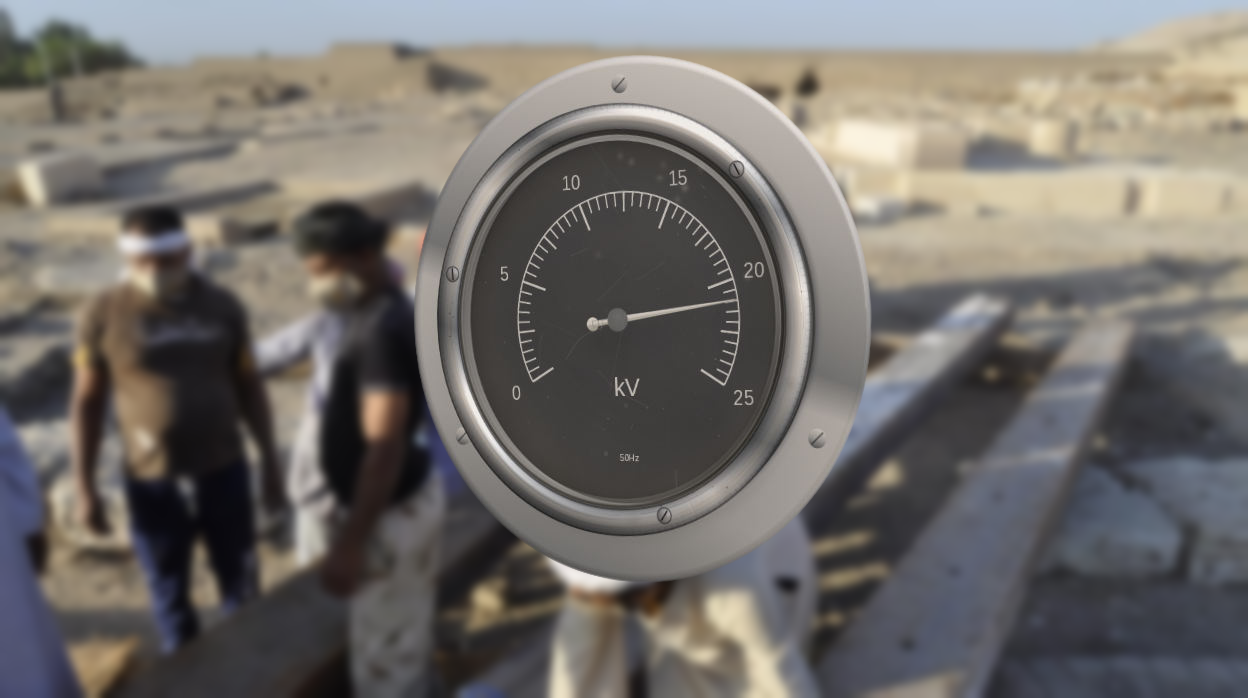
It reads 21 kV
